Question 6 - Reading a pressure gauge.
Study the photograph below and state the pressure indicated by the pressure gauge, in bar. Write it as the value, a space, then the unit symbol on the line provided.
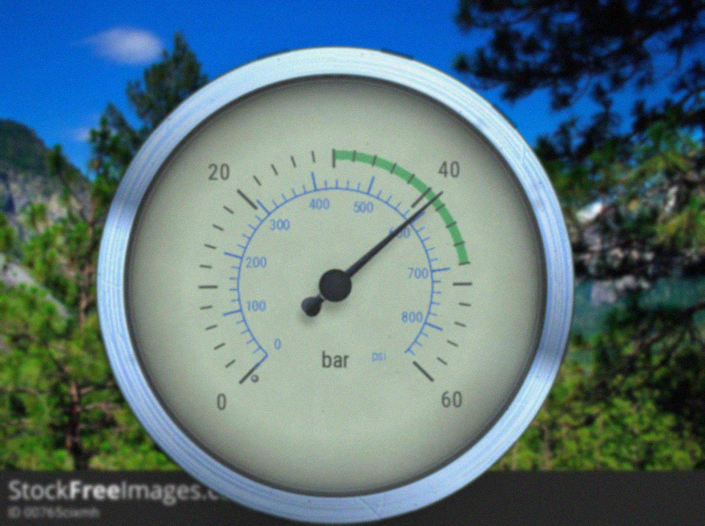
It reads 41 bar
